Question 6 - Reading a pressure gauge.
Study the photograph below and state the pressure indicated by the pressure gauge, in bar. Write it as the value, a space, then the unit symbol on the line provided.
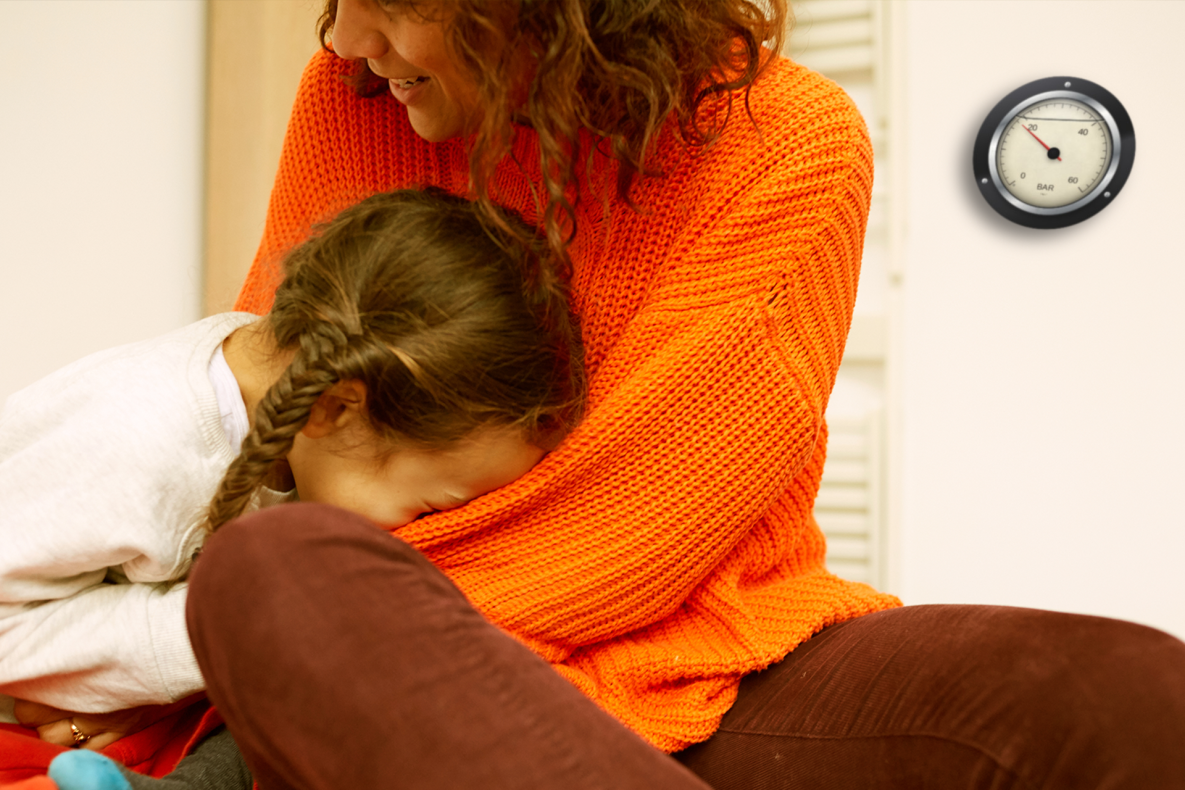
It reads 18 bar
